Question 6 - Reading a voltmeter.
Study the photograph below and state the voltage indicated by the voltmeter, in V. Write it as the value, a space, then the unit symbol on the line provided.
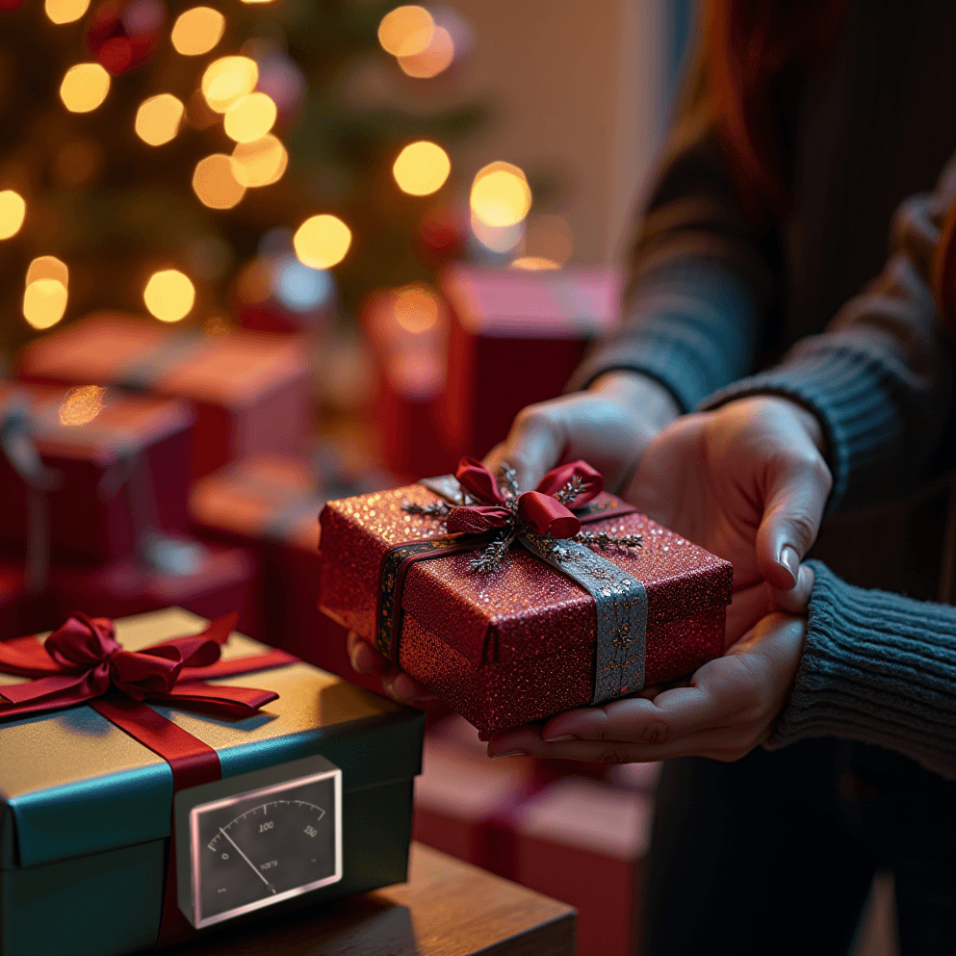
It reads 50 V
